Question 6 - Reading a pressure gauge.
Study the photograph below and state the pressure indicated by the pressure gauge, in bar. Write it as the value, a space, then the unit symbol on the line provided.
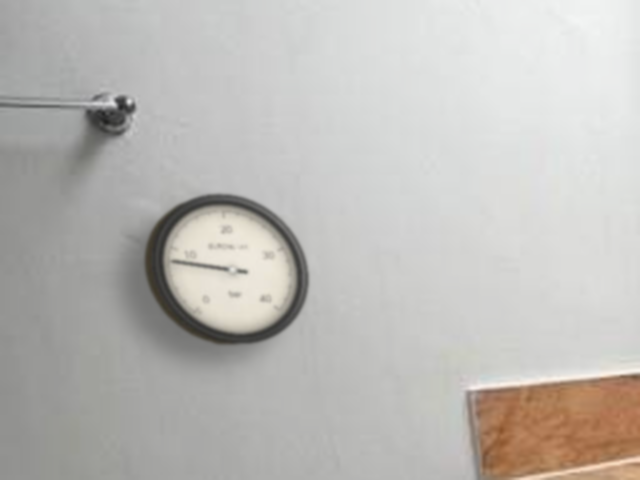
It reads 8 bar
